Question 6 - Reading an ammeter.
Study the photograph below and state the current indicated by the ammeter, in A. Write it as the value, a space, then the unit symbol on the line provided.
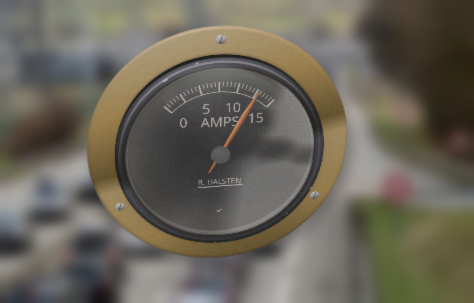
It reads 12.5 A
